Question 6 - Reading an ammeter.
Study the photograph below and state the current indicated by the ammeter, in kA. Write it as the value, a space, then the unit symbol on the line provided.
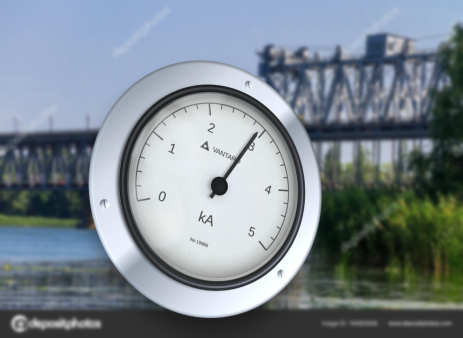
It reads 2.9 kA
